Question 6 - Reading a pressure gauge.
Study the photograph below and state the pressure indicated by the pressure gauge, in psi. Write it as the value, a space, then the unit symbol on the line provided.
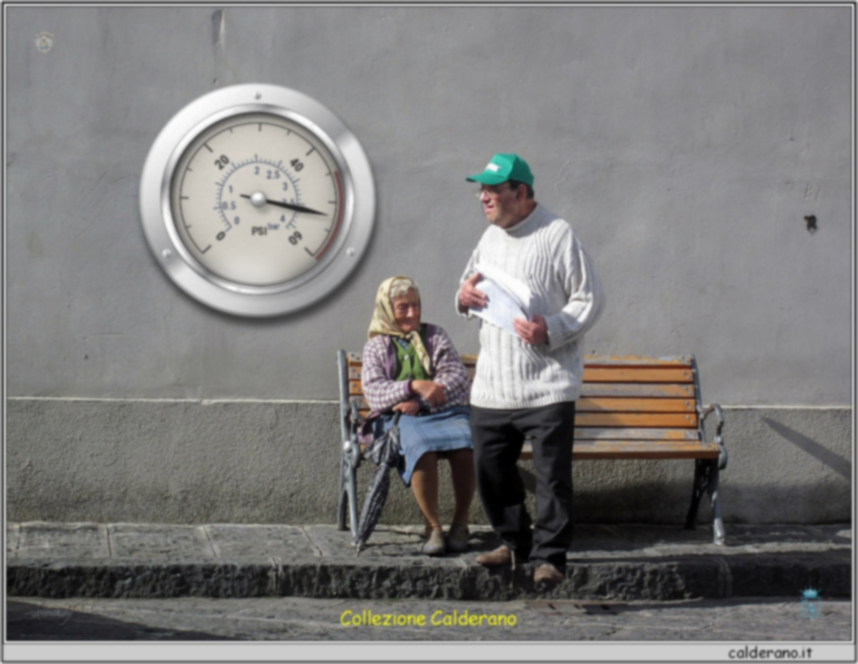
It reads 52.5 psi
